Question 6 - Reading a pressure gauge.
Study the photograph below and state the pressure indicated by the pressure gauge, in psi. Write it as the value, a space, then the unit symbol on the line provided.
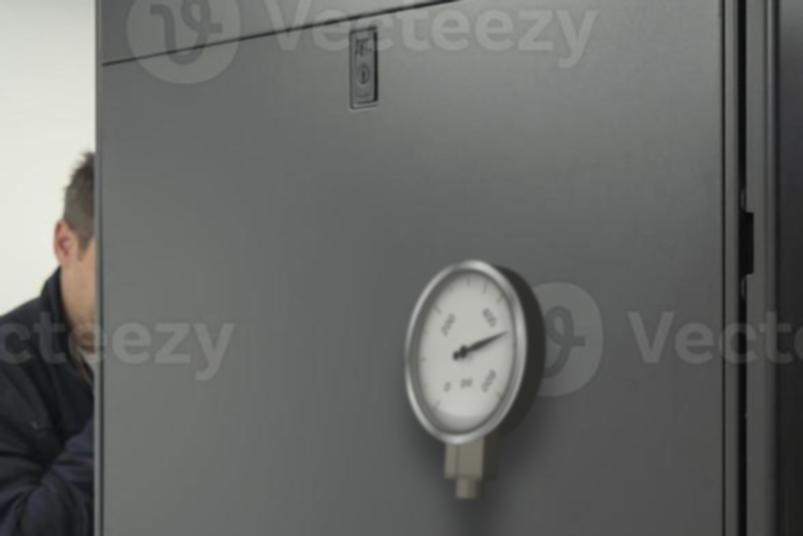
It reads 475 psi
